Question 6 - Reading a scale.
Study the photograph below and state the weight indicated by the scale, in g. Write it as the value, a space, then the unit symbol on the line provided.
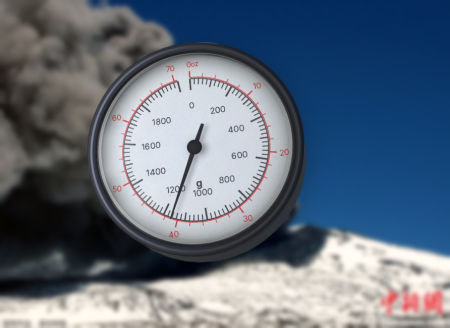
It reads 1160 g
